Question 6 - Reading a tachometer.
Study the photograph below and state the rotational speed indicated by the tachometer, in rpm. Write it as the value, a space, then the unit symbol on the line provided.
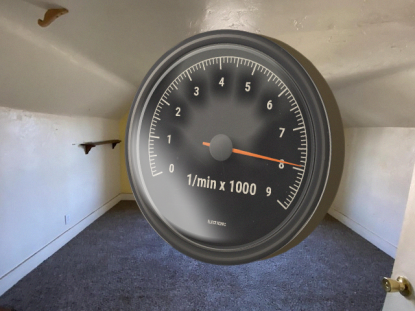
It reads 7900 rpm
